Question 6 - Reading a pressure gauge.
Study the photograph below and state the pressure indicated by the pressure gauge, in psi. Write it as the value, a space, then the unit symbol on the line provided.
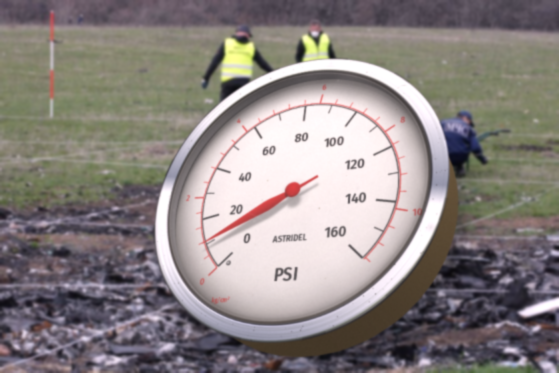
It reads 10 psi
